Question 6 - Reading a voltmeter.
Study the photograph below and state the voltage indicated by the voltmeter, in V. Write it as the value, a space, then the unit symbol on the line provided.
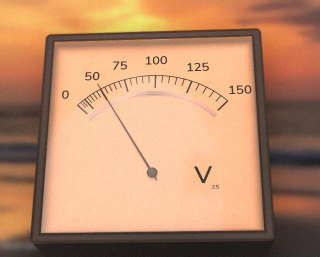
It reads 50 V
